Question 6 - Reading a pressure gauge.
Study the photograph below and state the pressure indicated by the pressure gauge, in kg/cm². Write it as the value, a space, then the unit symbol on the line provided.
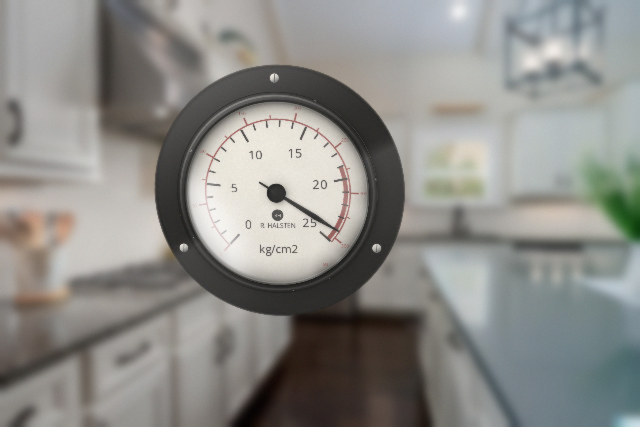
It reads 24 kg/cm²
